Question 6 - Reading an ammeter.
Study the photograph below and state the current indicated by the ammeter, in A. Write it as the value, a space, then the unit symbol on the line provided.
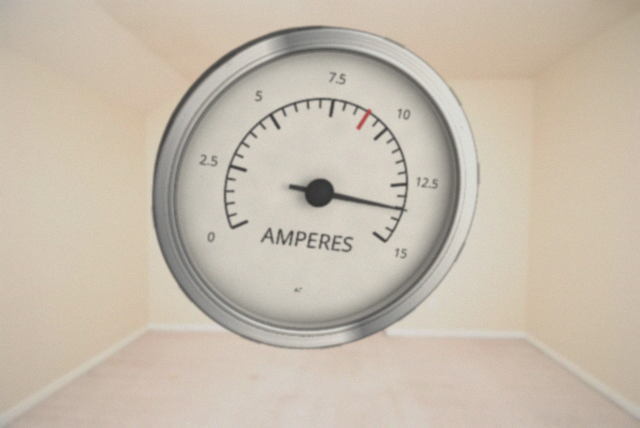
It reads 13.5 A
